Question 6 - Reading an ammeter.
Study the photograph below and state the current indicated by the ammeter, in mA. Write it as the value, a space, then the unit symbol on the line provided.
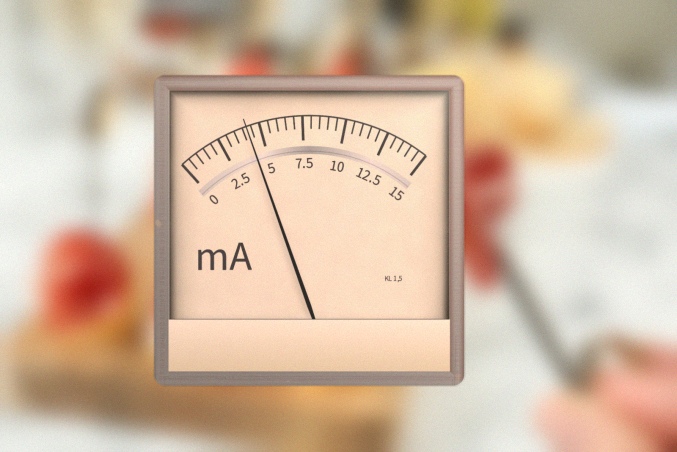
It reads 4.25 mA
